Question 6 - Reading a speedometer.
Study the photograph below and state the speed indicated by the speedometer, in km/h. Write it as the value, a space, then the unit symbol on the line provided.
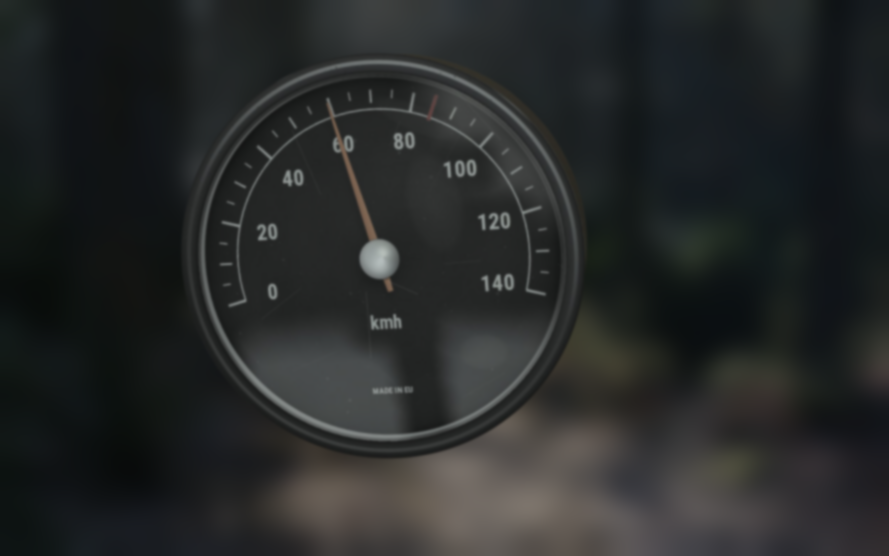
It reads 60 km/h
